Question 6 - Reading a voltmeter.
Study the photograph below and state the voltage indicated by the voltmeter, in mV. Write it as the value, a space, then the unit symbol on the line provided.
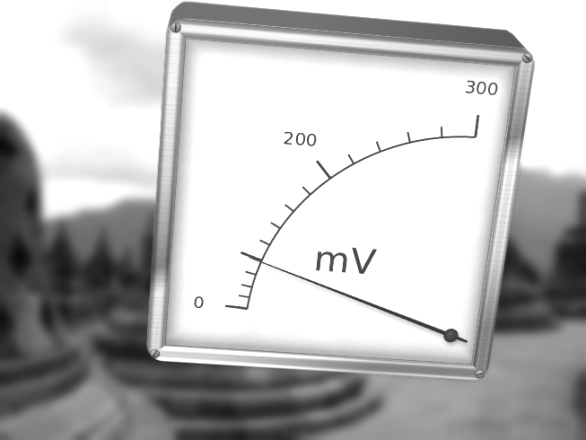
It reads 100 mV
